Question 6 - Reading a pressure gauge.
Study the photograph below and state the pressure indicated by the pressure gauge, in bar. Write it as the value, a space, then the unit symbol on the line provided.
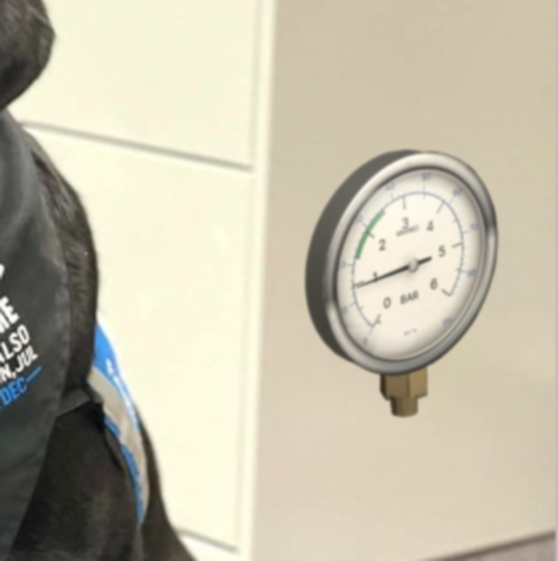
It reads 1 bar
